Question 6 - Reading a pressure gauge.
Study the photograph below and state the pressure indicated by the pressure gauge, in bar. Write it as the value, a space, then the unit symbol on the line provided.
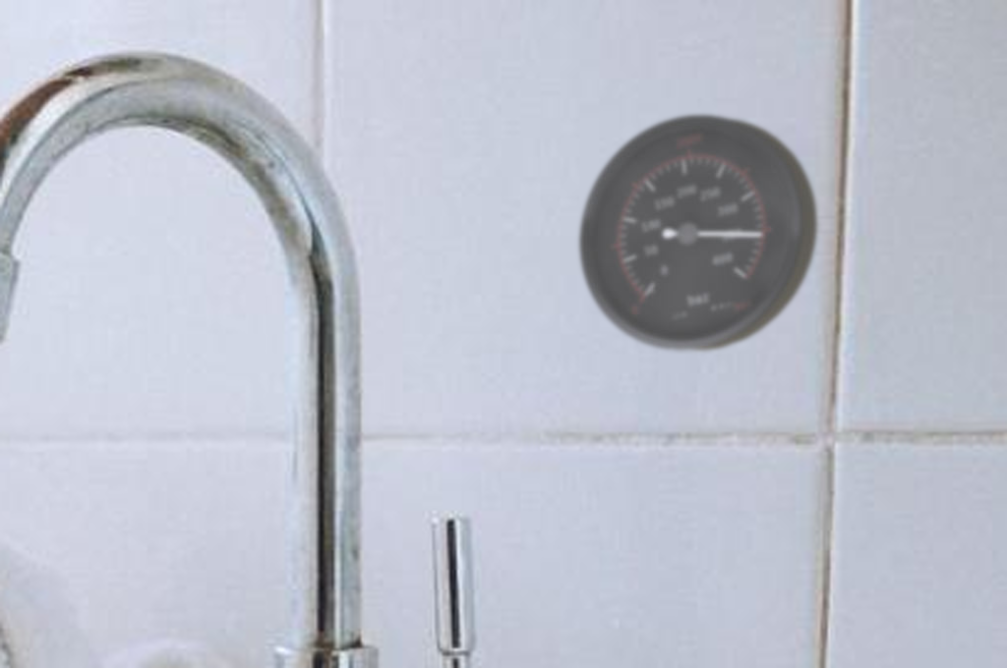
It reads 350 bar
